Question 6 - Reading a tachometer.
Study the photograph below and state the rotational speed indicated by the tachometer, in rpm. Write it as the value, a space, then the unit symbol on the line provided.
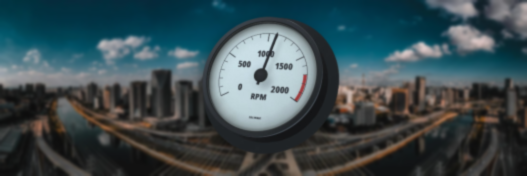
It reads 1100 rpm
